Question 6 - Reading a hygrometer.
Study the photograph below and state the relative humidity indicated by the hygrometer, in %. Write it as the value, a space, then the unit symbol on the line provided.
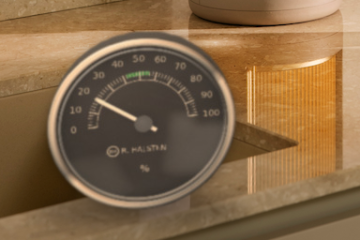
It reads 20 %
